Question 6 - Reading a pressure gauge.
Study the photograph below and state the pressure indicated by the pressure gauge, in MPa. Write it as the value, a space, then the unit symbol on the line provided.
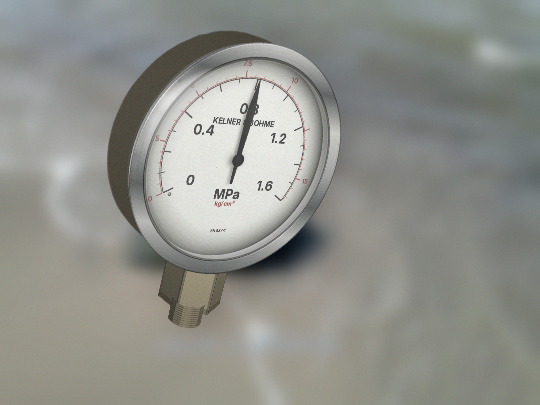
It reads 0.8 MPa
